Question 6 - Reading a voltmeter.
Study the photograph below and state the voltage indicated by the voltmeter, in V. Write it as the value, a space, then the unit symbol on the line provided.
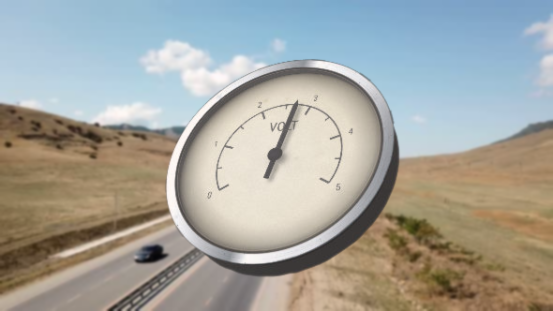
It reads 2.75 V
